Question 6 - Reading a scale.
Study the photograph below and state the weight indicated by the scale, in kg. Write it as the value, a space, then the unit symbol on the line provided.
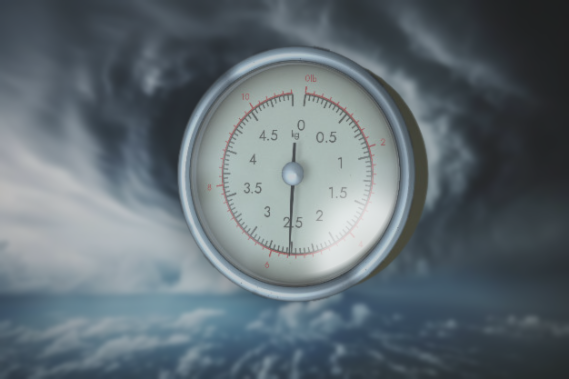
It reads 2.5 kg
